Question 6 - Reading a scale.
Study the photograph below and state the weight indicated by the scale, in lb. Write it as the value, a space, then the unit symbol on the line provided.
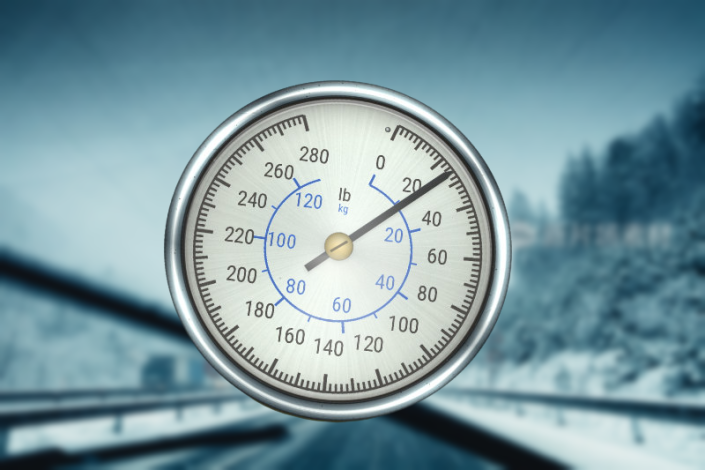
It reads 26 lb
